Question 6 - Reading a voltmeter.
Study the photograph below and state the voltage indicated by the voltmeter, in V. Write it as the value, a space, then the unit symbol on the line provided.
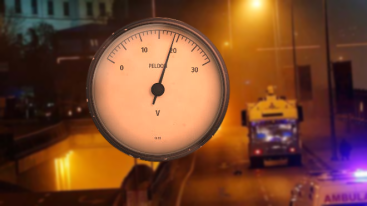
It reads 19 V
